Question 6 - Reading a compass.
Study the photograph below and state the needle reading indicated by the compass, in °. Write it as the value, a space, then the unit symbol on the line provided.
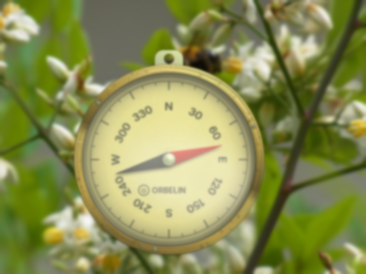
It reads 75 °
